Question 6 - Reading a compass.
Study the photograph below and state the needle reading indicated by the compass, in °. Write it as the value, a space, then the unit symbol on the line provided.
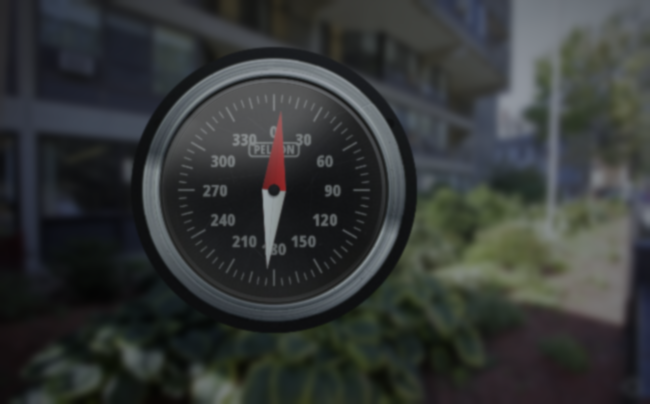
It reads 5 °
